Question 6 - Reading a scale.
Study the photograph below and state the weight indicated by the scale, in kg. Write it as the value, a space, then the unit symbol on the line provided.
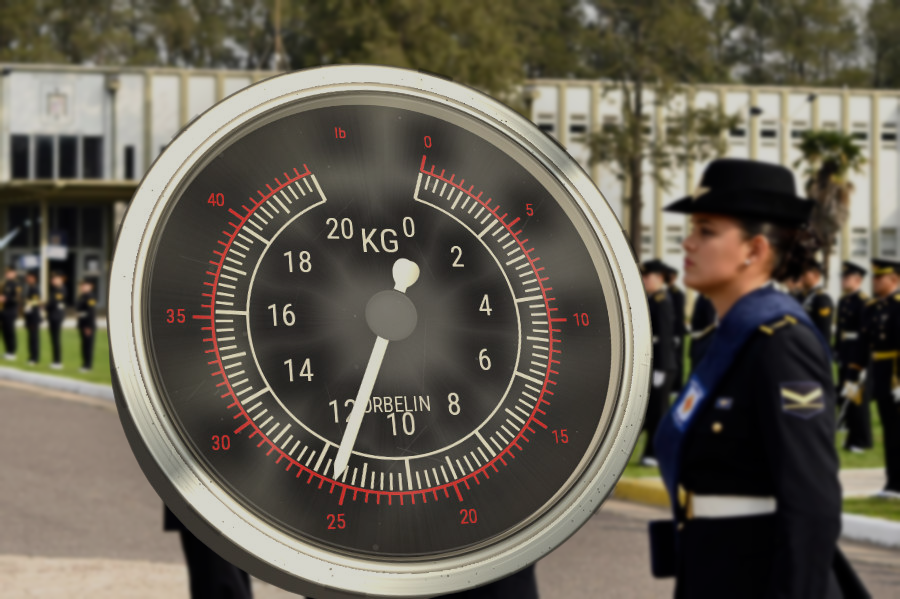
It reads 11.6 kg
